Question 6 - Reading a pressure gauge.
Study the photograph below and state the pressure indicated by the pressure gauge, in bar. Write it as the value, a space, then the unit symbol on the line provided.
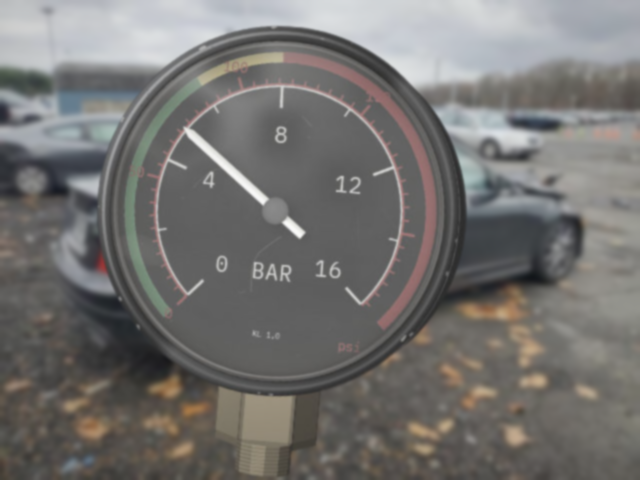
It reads 5 bar
